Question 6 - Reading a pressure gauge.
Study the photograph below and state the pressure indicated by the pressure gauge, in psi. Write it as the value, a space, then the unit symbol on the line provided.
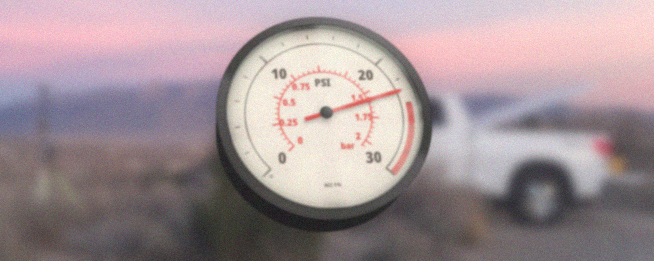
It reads 23 psi
